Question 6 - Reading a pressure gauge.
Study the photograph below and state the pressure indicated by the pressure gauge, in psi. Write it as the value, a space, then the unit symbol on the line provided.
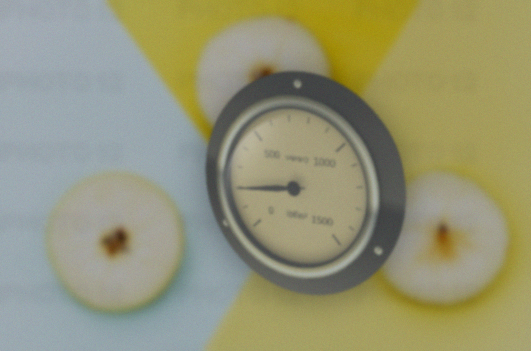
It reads 200 psi
